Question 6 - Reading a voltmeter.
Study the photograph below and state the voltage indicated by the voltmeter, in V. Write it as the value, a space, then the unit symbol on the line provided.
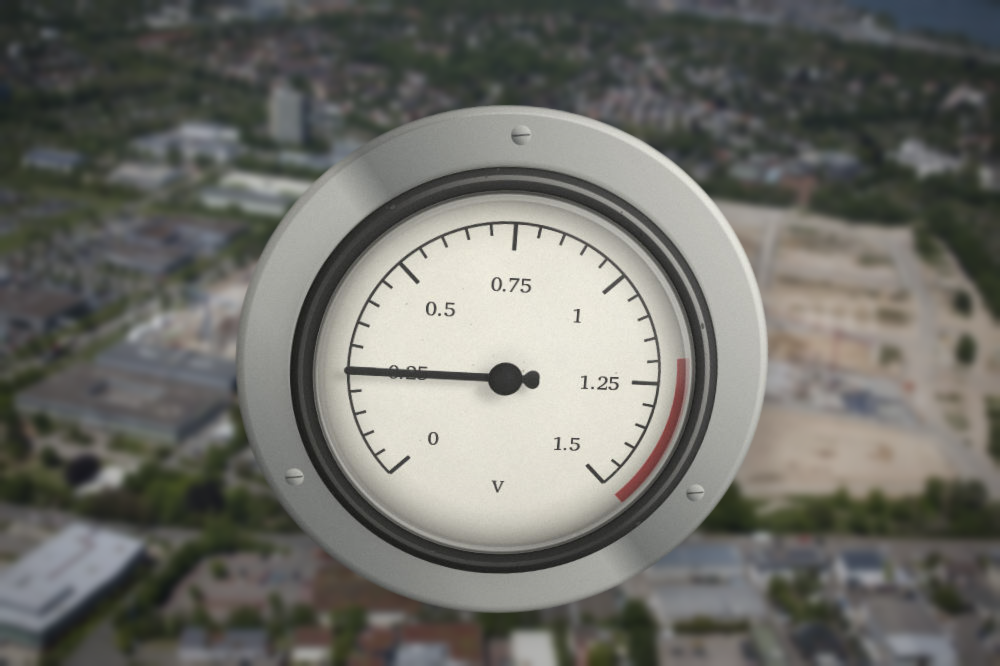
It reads 0.25 V
